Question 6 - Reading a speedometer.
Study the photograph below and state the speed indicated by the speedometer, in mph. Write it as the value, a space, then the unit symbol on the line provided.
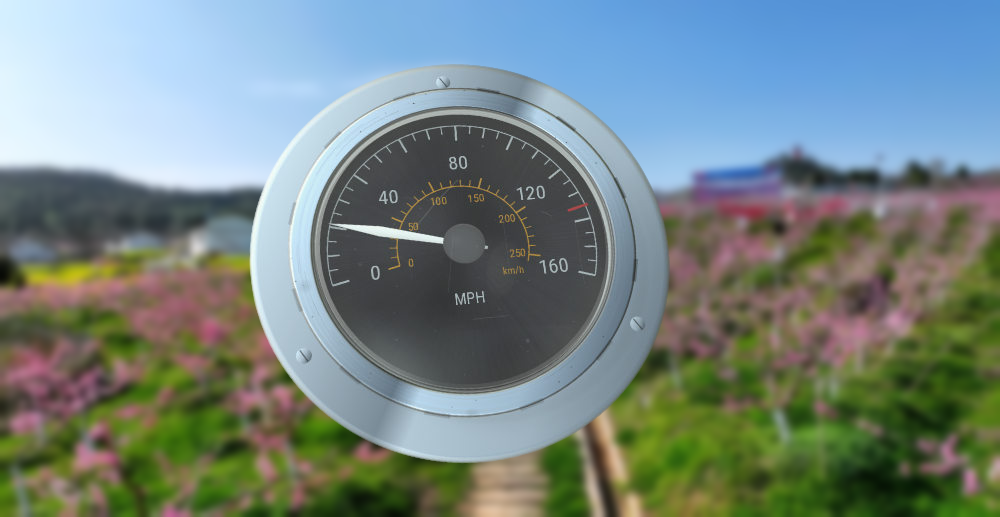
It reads 20 mph
